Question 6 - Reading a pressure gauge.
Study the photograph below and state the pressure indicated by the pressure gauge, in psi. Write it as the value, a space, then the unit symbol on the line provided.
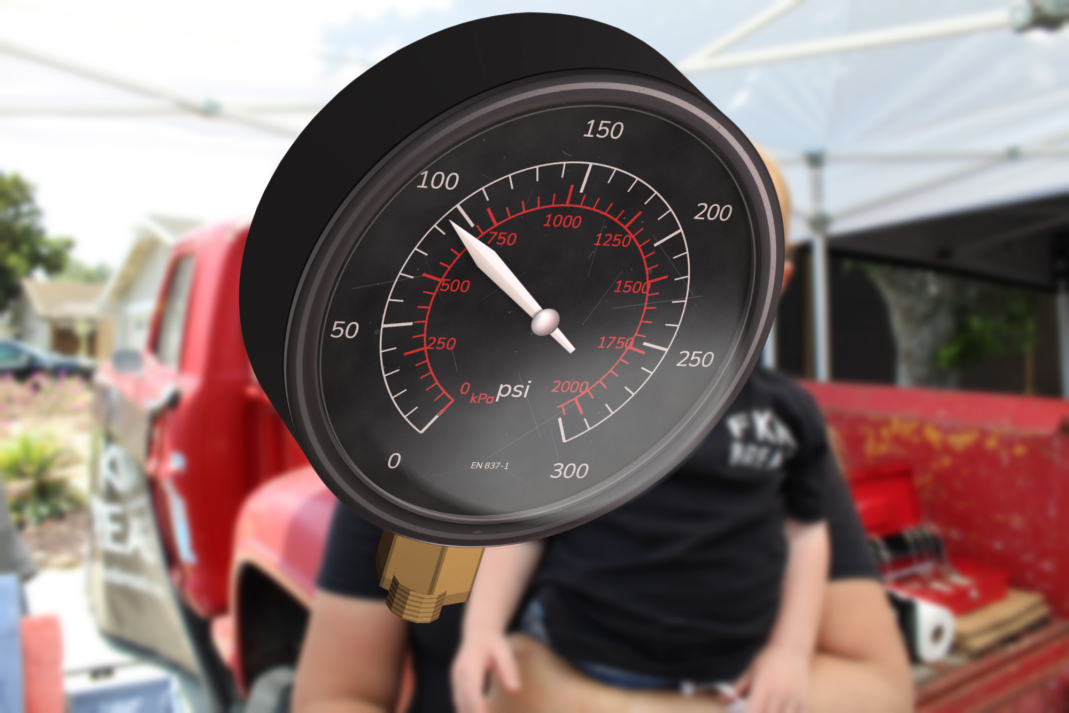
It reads 95 psi
